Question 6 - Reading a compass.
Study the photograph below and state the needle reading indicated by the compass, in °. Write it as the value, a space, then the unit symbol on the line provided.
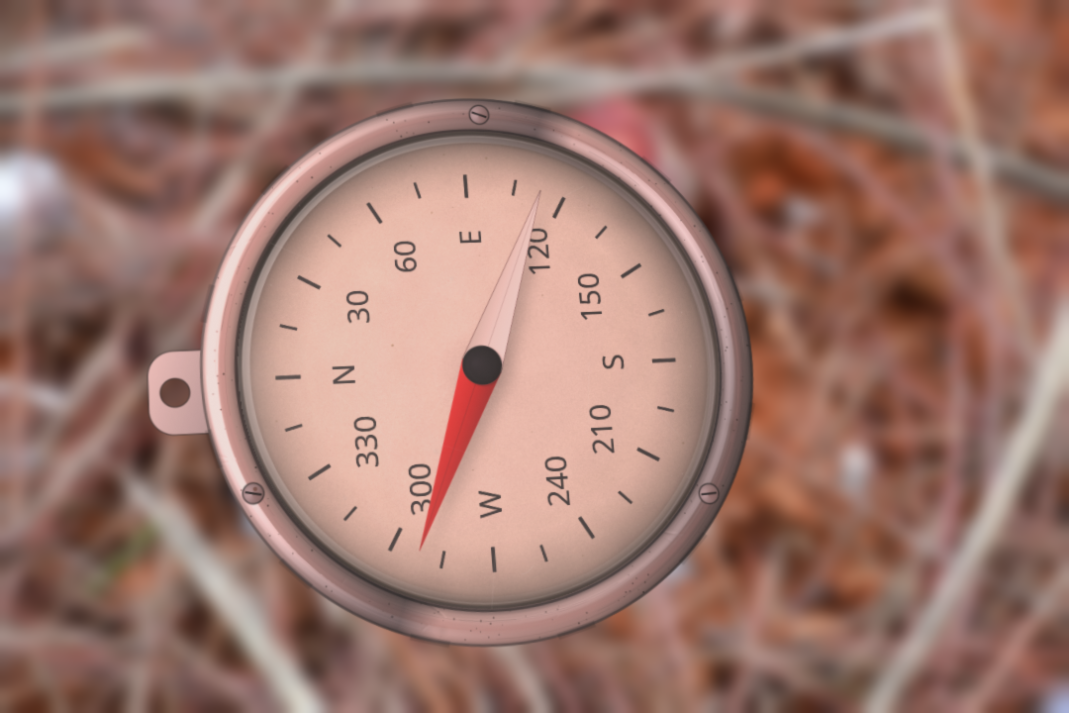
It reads 292.5 °
